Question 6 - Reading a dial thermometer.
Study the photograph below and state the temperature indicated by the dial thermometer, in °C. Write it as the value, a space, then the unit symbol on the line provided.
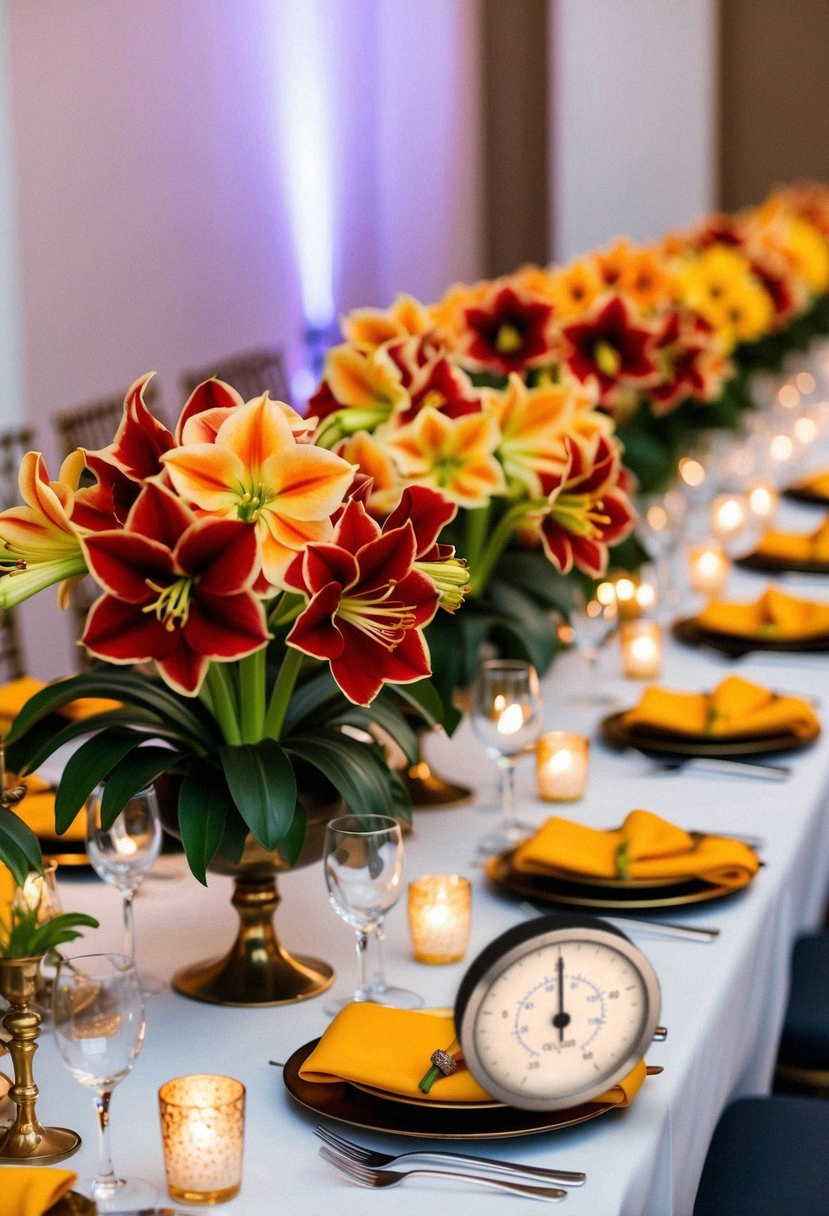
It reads 20 °C
